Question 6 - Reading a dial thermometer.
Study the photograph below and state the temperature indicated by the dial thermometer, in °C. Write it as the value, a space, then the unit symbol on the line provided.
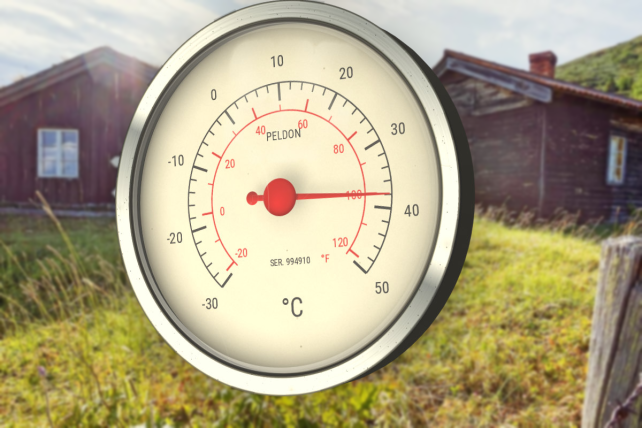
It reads 38 °C
